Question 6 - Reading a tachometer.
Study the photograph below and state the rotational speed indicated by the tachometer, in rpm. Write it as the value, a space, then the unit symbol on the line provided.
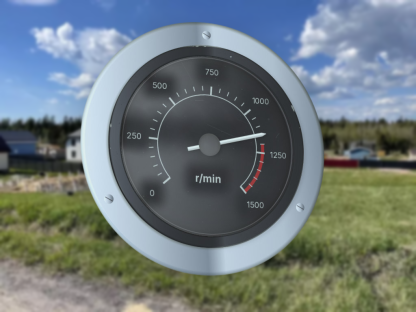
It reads 1150 rpm
